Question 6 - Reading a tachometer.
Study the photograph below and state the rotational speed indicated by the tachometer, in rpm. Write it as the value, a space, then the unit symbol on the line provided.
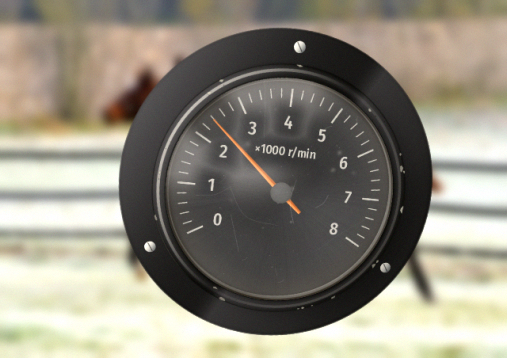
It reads 2400 rpm
